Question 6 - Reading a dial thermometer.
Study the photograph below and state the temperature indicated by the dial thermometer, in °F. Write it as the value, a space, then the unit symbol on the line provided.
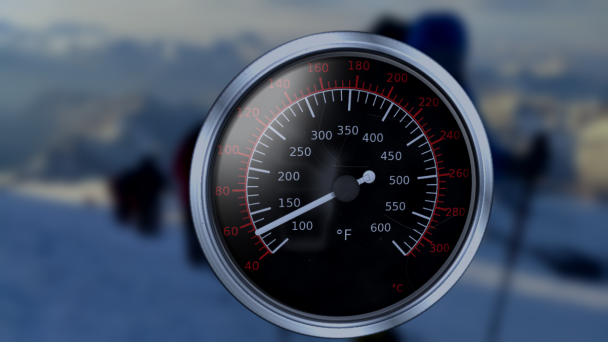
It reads 130 °F
